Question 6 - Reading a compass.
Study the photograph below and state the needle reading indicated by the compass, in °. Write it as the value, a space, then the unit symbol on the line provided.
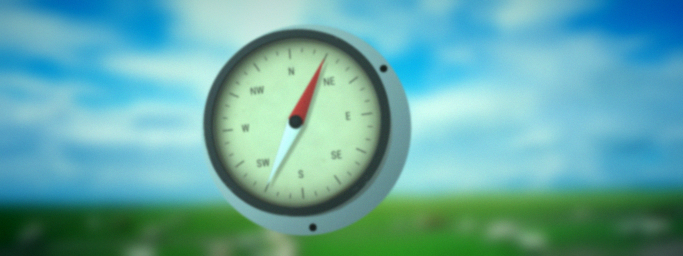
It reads 30 °
